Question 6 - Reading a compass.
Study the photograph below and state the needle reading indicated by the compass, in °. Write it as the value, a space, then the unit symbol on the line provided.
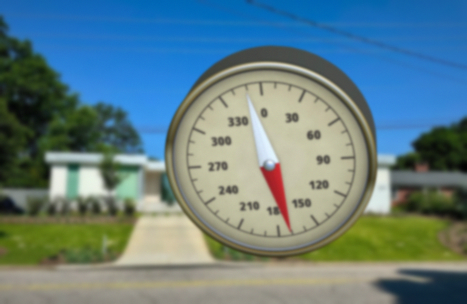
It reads 170 °
